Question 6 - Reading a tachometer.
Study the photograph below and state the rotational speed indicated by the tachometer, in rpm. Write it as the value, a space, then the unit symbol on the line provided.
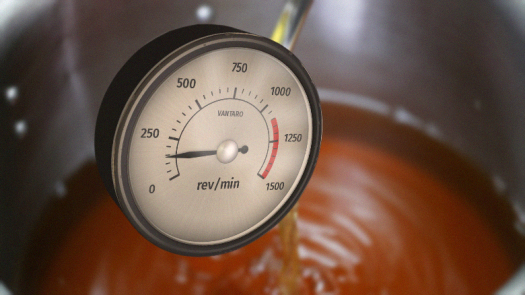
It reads 150 rpm
